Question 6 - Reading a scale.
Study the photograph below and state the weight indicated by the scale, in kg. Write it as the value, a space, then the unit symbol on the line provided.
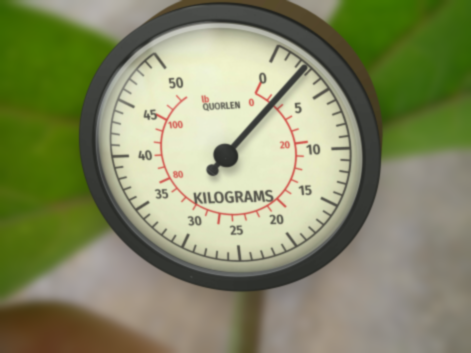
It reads 2.5 kg
